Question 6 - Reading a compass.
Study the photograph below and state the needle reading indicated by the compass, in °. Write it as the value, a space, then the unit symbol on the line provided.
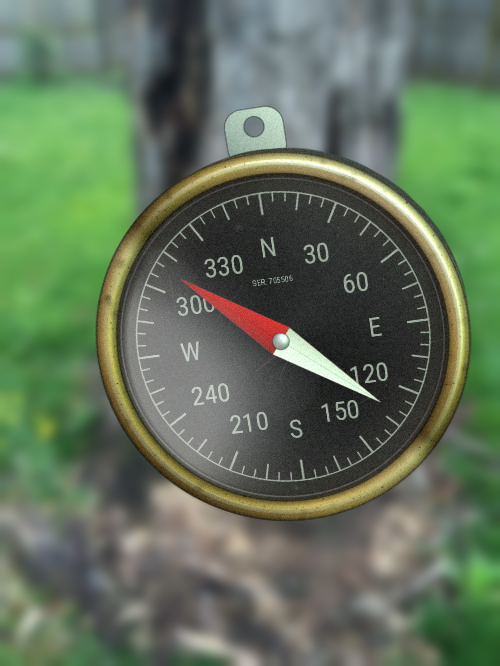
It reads 310 °
